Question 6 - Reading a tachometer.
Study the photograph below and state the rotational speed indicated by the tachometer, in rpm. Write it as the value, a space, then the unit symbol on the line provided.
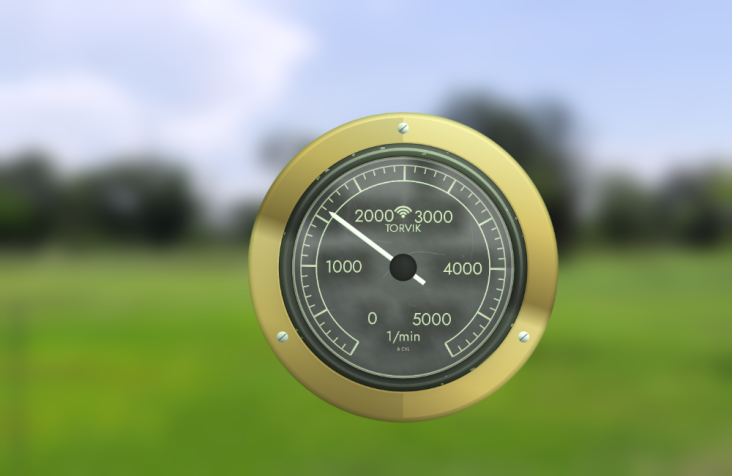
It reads 1600 rpm
